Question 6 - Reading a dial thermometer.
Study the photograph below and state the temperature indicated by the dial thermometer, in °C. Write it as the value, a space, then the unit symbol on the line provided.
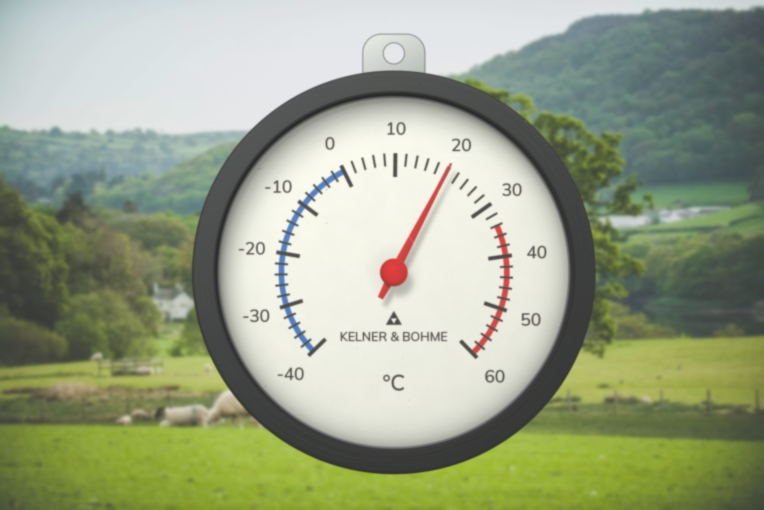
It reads 20 °C
